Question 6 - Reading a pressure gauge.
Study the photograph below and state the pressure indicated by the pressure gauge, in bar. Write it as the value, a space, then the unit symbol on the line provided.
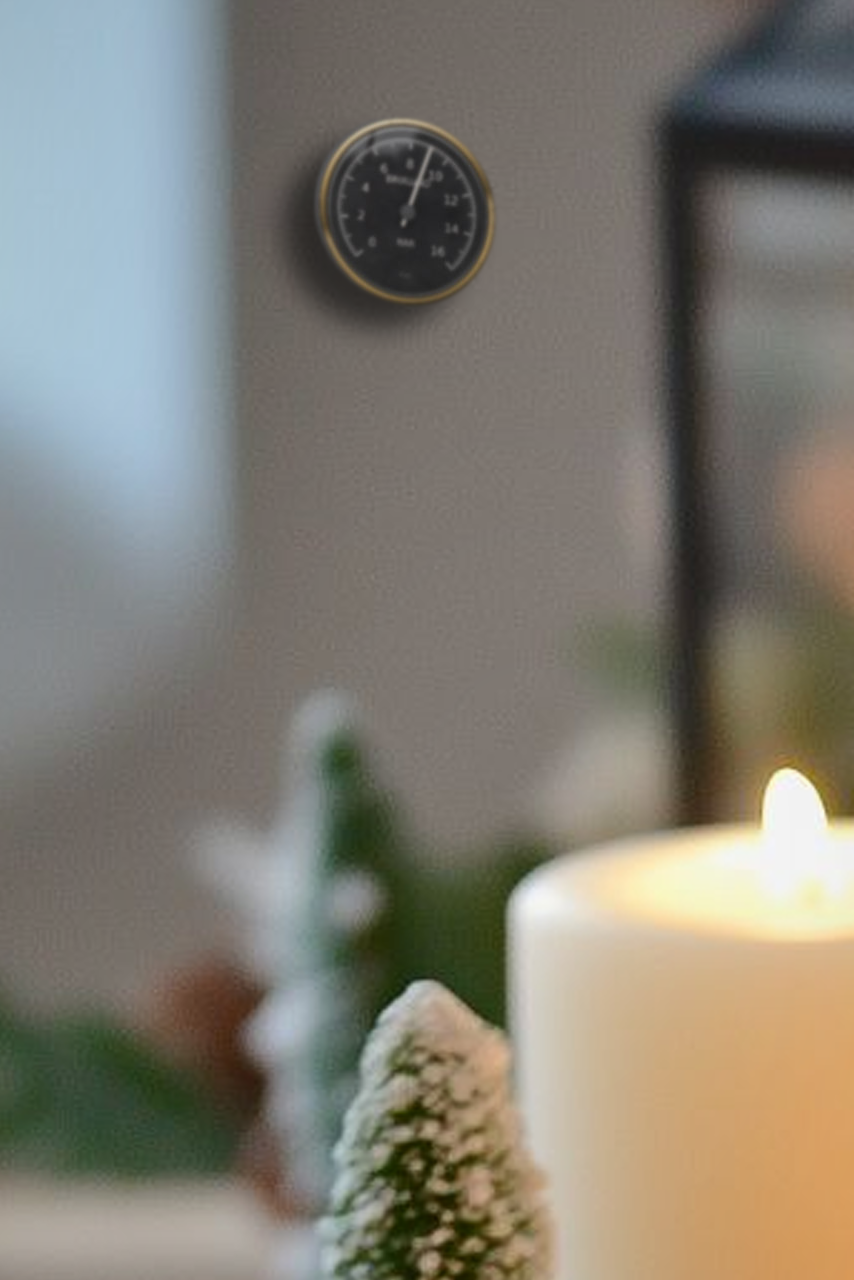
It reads 9 bar
